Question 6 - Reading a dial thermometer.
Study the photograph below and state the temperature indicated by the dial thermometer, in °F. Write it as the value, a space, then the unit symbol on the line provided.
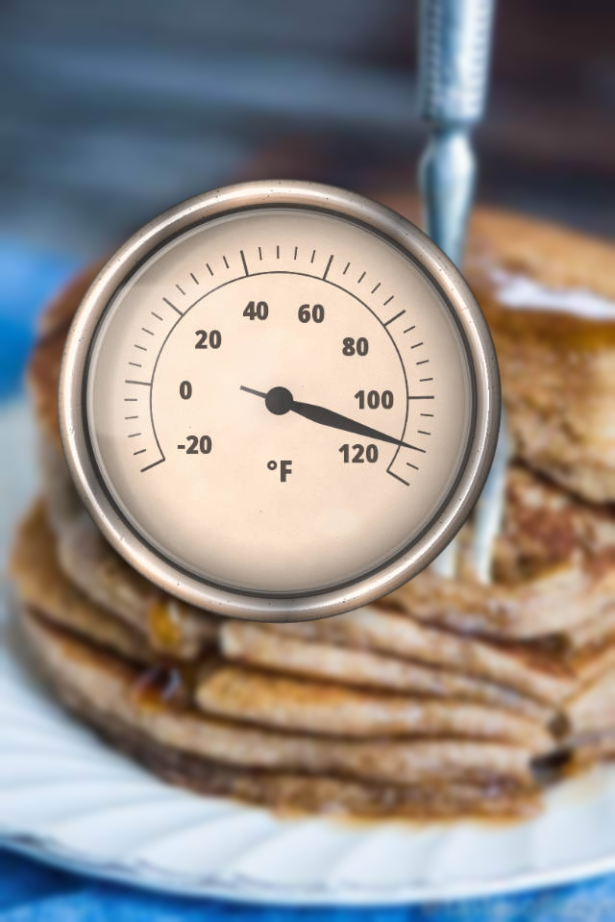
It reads 112 °F
